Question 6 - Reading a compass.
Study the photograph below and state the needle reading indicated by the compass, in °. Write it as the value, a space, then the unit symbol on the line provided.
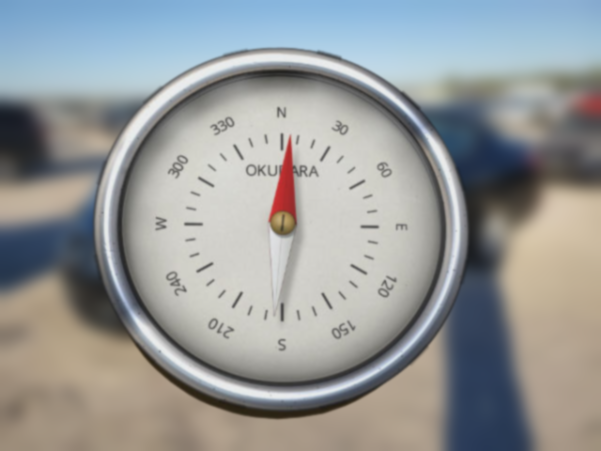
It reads 5 °
